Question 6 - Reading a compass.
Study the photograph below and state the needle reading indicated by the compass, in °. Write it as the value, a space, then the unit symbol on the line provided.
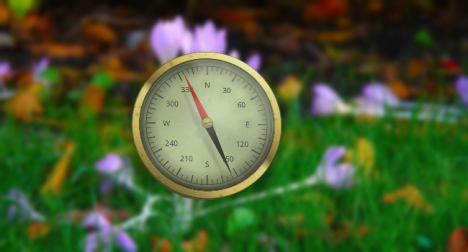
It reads 335 °
